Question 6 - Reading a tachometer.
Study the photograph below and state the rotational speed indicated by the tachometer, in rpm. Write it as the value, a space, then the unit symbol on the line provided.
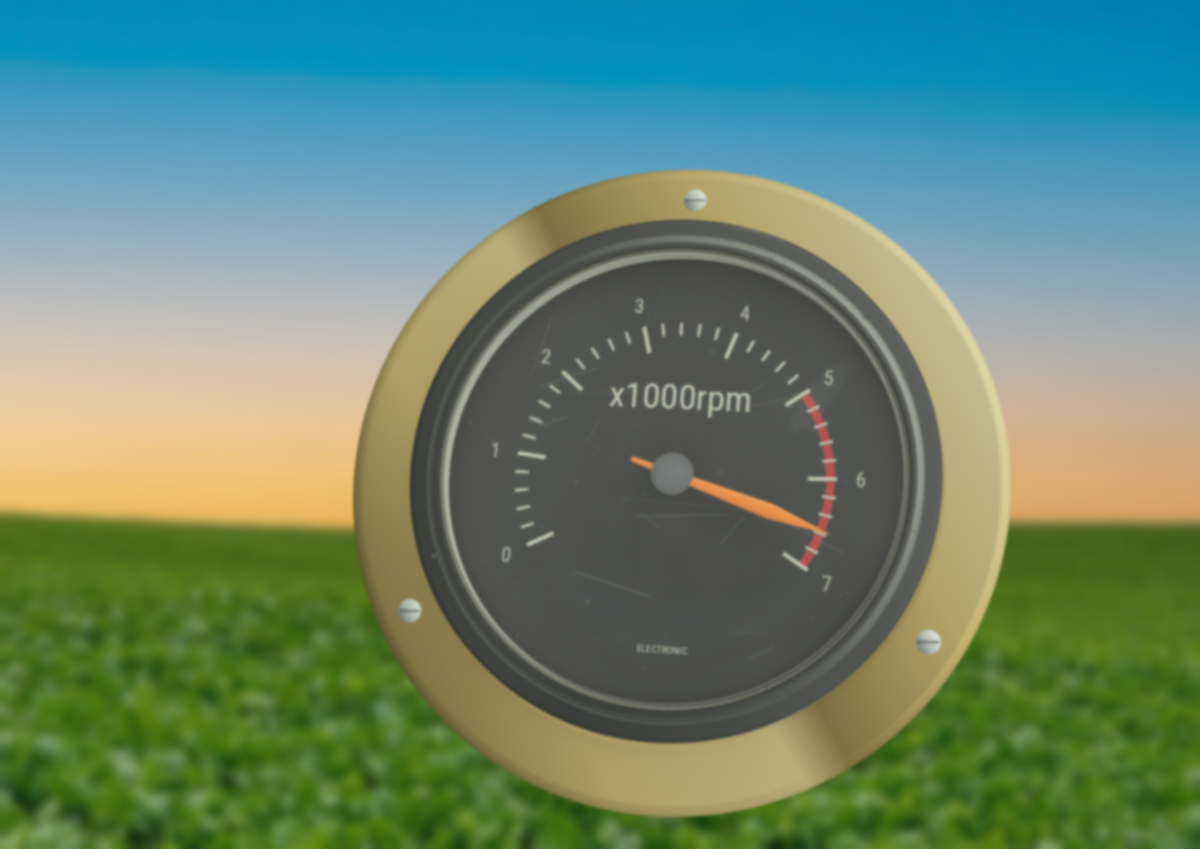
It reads 6600 rpm
